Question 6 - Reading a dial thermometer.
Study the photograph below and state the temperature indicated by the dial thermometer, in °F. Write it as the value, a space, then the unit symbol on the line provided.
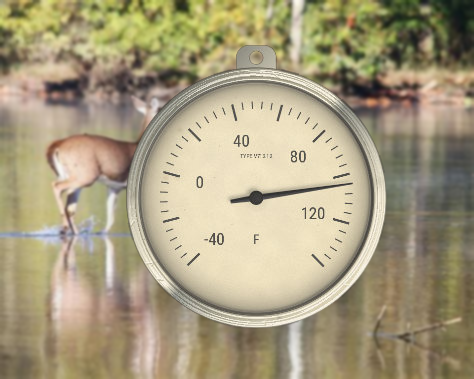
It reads 104 °F
